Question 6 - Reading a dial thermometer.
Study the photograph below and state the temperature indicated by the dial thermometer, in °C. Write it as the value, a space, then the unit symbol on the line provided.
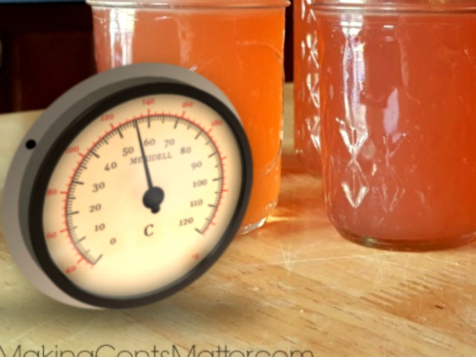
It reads 55 °C
